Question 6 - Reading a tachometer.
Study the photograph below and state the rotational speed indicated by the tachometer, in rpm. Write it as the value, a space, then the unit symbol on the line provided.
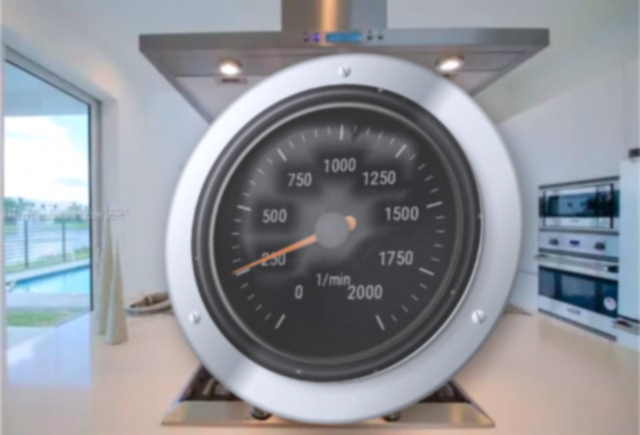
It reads 250 rpm
